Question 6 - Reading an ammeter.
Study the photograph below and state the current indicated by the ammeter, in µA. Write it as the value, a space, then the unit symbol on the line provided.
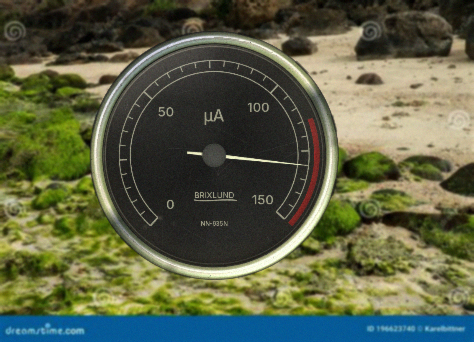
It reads 130 µA
